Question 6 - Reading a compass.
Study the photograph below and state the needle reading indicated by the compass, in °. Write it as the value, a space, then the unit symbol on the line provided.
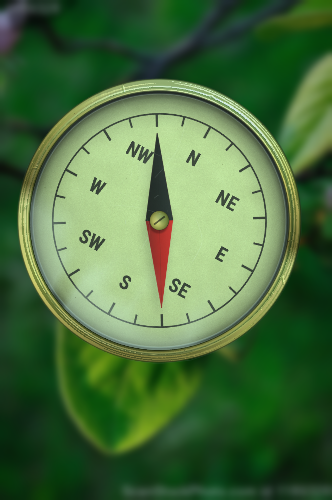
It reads 150 °
